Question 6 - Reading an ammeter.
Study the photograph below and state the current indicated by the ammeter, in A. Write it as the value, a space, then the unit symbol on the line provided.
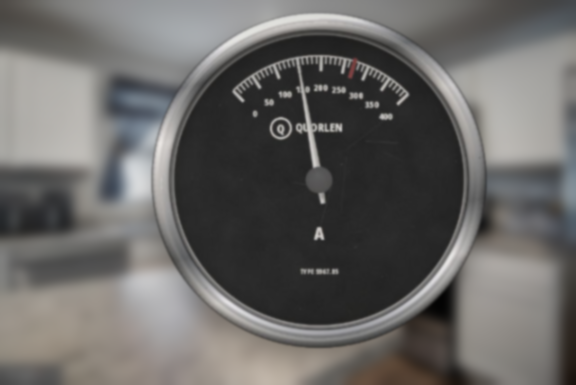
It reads 150 A
